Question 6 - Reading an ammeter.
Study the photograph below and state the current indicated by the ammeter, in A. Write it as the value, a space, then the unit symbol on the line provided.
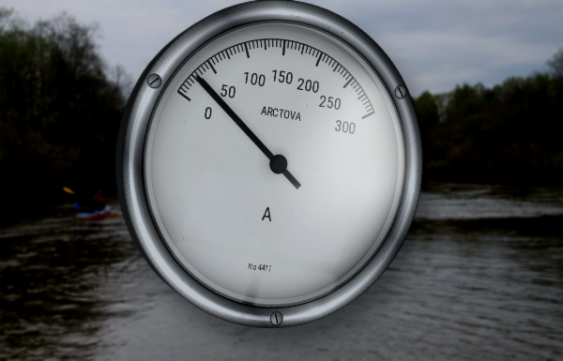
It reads 25 A
